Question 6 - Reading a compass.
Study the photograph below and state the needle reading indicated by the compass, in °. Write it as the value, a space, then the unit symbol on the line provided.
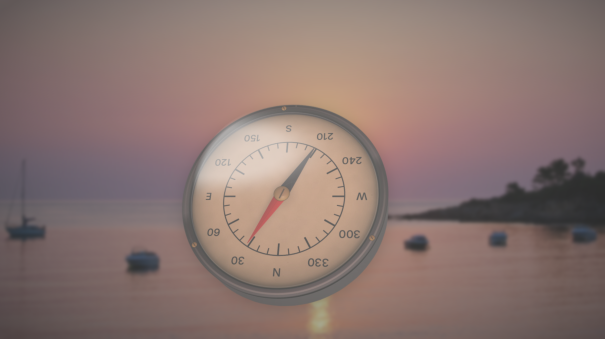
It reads 30 °
